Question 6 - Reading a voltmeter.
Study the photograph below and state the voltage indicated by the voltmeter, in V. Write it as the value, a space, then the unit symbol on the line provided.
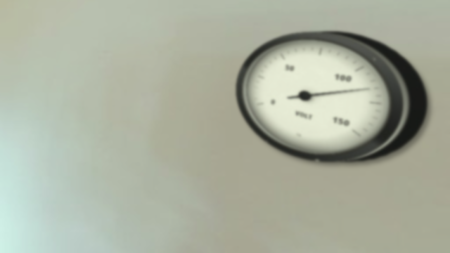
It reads 115 V
